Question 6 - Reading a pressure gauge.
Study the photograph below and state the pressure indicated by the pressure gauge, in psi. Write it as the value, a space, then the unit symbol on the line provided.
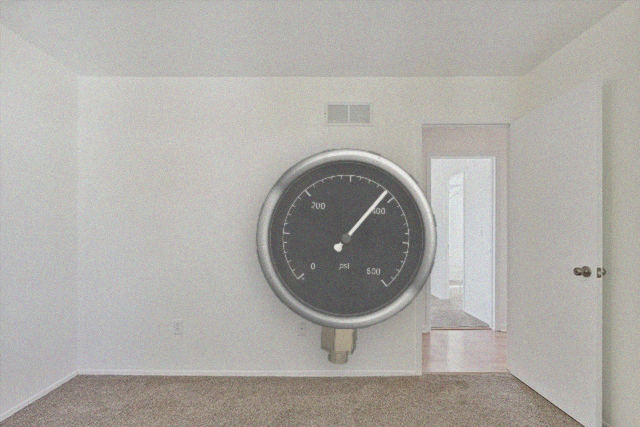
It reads 380 psi
